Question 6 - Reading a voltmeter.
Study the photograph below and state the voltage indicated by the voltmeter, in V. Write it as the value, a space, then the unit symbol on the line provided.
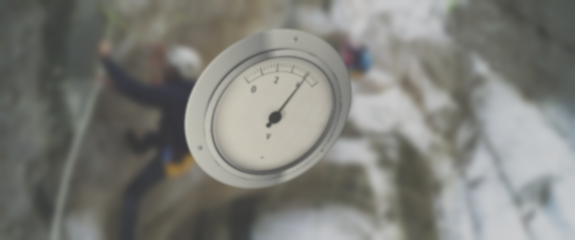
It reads 4 V
